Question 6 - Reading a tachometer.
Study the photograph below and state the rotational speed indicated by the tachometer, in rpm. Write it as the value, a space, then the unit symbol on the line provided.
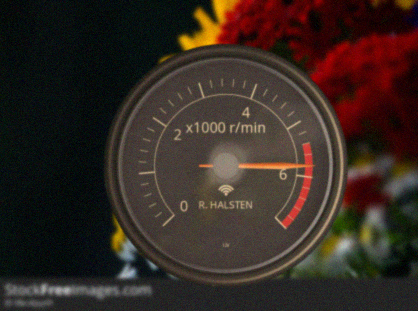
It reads 5800 rpm
